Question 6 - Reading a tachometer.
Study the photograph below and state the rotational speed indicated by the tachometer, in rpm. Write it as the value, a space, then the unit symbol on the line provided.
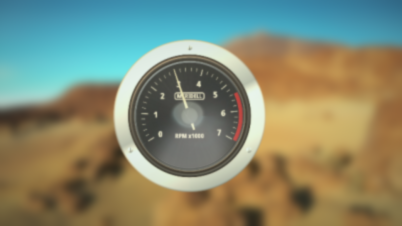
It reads 3000 rpm
